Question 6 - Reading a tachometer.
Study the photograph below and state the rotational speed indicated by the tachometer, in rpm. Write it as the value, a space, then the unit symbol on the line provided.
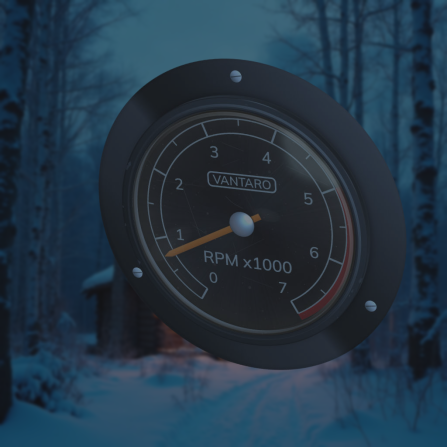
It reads 750 rpm
